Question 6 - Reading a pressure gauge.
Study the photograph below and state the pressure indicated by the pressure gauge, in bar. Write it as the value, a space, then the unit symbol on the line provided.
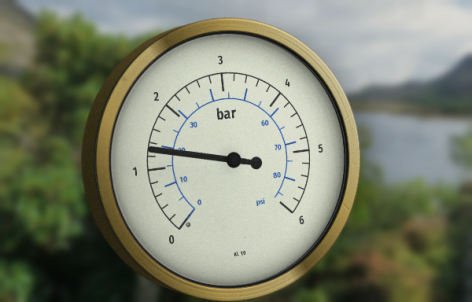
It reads 1.3 bar
